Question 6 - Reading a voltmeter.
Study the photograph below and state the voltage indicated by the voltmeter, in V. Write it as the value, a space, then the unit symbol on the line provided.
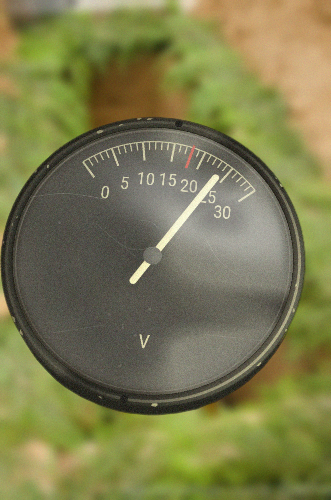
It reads 24 V
